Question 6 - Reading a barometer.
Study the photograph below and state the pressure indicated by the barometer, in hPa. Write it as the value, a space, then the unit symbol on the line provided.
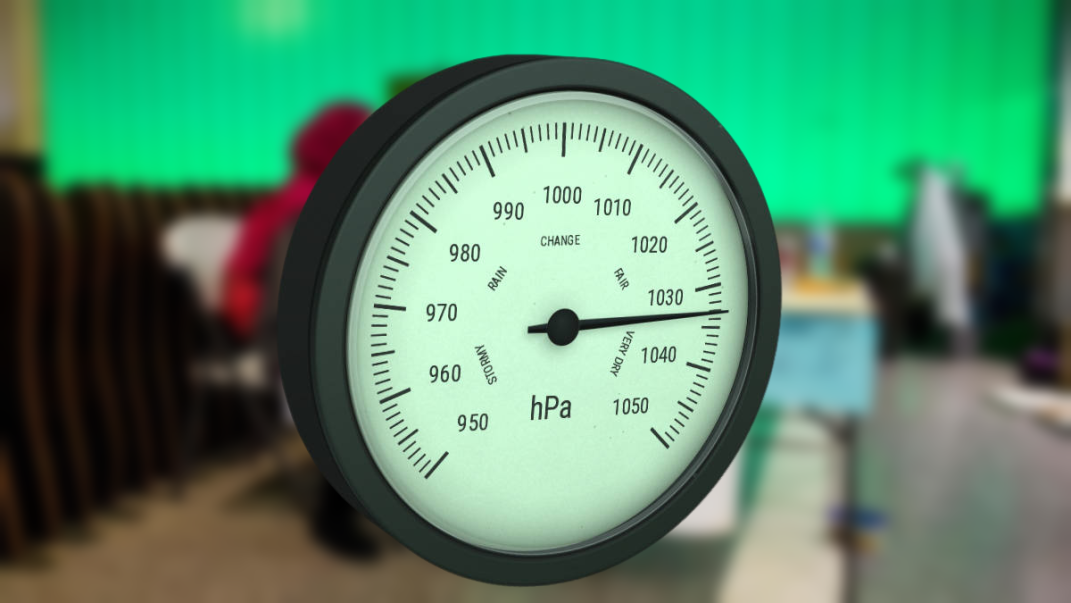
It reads 1033 hPa
